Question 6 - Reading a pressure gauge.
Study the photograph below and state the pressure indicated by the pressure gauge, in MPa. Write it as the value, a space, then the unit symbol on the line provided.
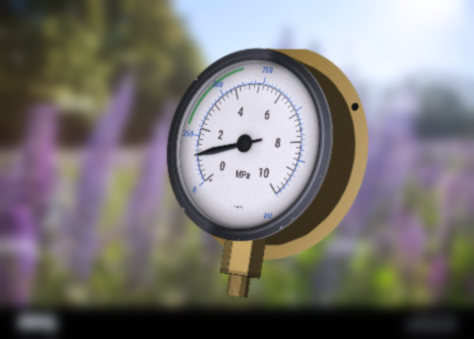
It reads 1 MPa
